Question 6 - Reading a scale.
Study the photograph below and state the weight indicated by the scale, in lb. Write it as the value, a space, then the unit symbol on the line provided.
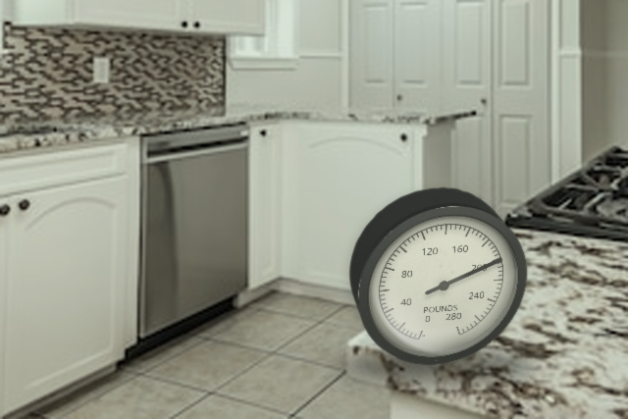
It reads 200 lb
